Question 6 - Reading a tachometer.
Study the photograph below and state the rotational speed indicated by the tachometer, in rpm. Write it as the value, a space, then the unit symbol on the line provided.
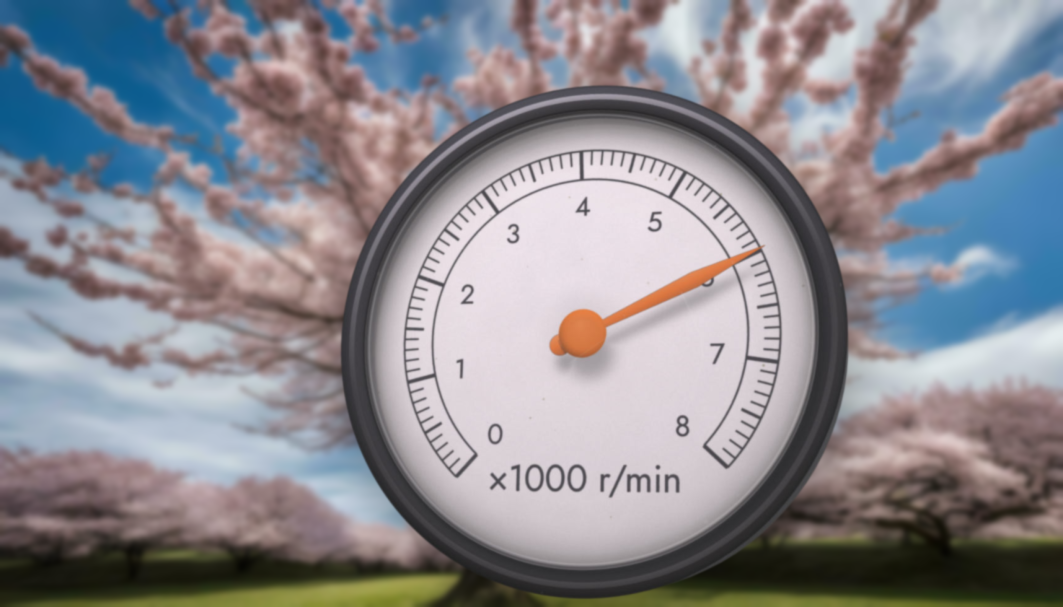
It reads 6000 rpm
